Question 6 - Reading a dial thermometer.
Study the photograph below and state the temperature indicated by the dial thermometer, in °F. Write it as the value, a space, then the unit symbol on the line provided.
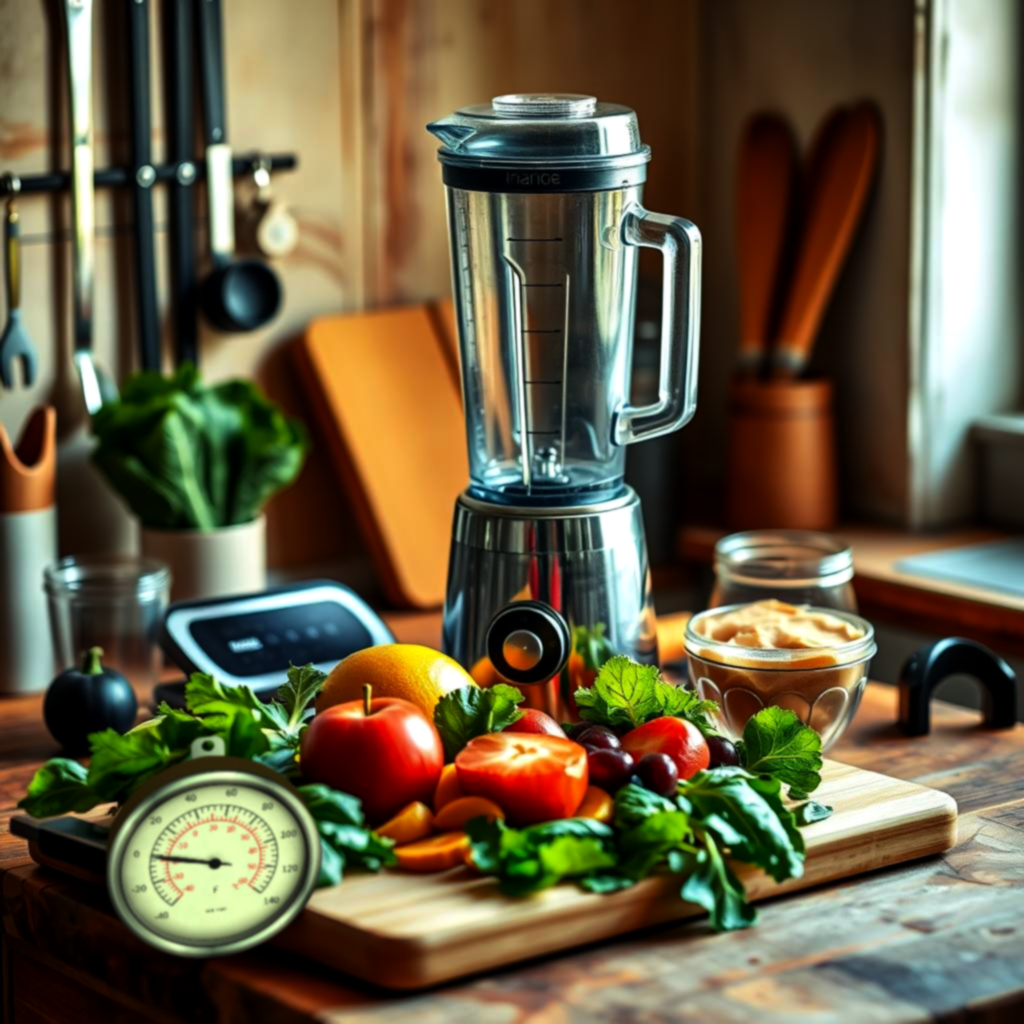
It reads 0 °F
